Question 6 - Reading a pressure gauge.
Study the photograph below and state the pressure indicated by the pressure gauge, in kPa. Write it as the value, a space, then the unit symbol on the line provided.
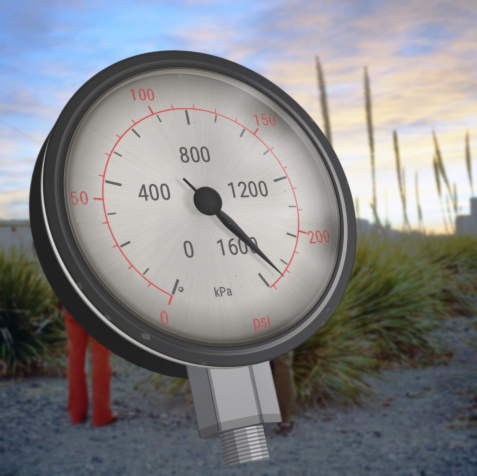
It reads 1550 kPa
